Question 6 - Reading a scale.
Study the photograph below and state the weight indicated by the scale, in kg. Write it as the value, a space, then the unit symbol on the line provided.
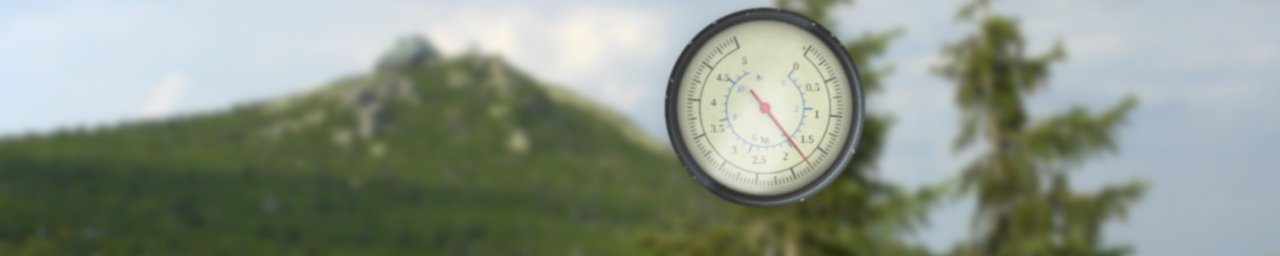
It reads 1.75 kg
